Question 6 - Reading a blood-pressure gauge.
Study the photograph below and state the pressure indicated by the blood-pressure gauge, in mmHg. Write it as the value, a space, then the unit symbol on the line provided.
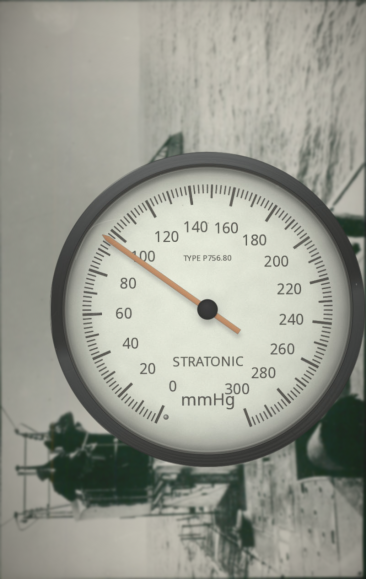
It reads 96 mmHg
